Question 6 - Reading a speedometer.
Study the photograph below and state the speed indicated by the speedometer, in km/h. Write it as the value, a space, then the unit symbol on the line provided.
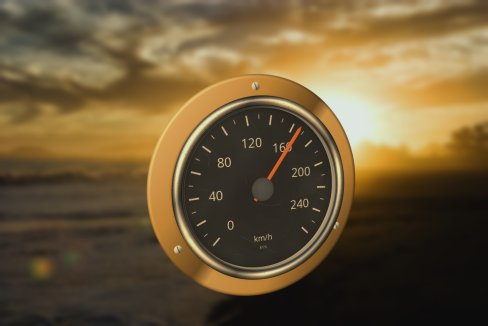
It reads 165 km/h
